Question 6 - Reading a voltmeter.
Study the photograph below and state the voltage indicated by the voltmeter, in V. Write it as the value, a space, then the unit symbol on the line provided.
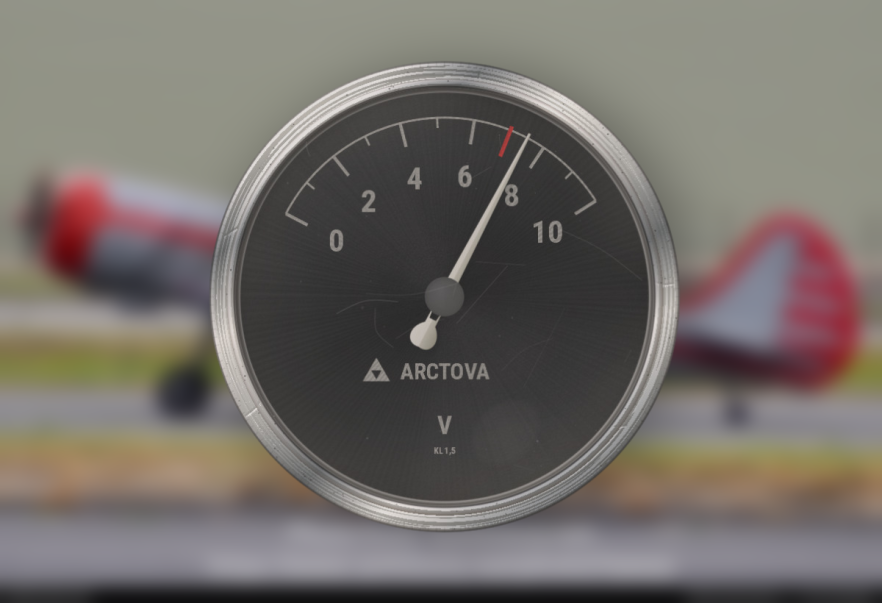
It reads 7.5 V
